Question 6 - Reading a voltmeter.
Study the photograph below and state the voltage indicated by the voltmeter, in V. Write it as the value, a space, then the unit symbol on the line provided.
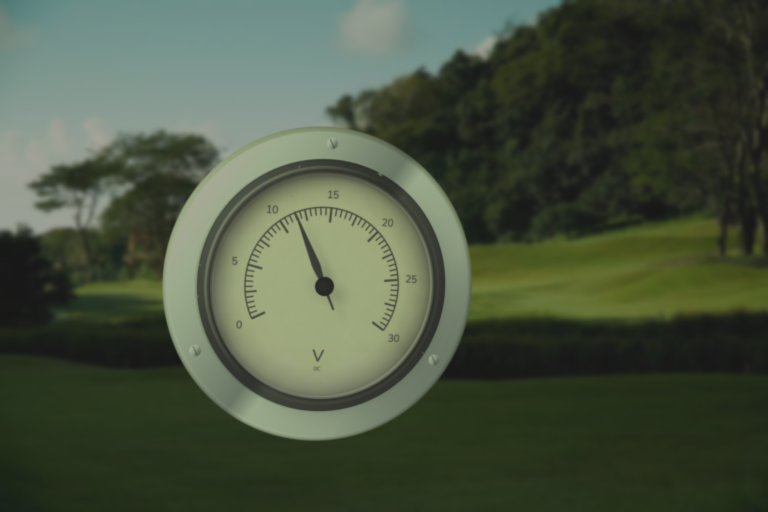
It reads 11.5 V
